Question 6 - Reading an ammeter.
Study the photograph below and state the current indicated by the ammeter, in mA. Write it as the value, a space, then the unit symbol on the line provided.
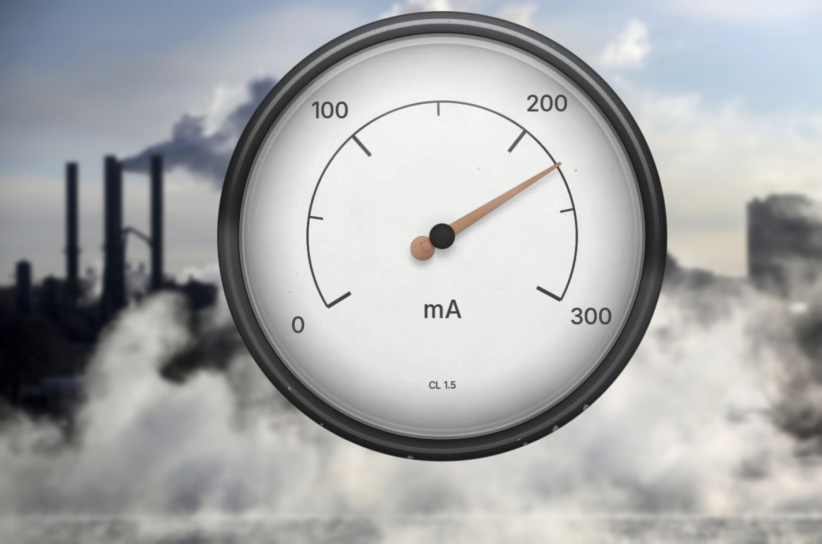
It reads 225 mA
